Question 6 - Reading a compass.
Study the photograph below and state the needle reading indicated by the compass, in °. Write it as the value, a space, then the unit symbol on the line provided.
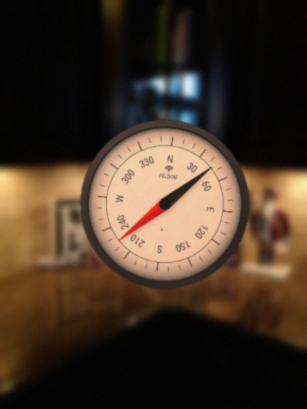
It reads 225 °
